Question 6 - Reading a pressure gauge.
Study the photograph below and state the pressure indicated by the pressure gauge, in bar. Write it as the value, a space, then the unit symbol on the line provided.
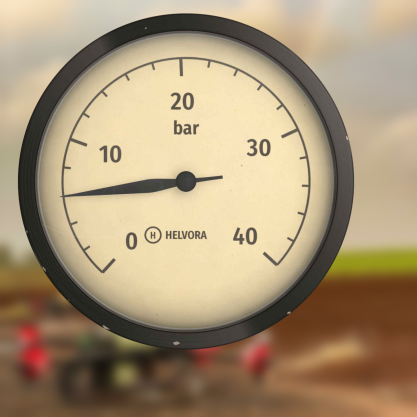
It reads 6 bar
